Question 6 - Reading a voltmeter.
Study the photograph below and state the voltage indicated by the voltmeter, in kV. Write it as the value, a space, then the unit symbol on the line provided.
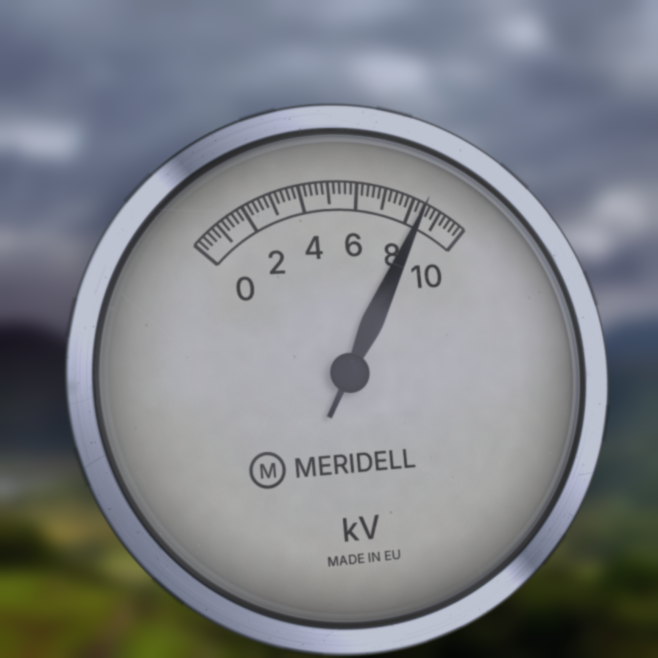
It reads 8.4 kV
